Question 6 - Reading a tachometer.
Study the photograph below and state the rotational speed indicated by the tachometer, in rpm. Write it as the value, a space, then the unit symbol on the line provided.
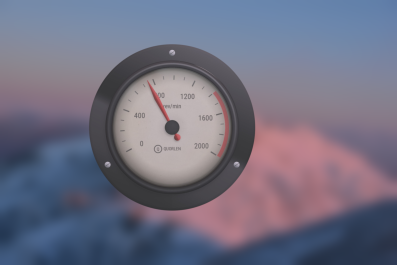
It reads 750 rpm
